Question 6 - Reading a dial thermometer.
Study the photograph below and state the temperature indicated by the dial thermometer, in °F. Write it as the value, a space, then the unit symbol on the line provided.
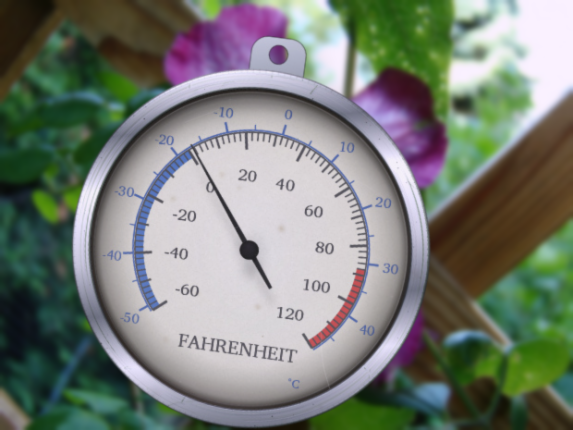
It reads 2 °F
